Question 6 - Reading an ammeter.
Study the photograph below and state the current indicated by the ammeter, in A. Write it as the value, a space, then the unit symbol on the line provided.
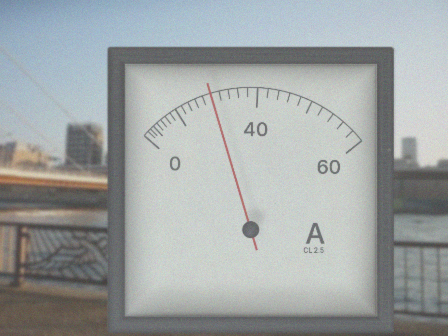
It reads 30 A
